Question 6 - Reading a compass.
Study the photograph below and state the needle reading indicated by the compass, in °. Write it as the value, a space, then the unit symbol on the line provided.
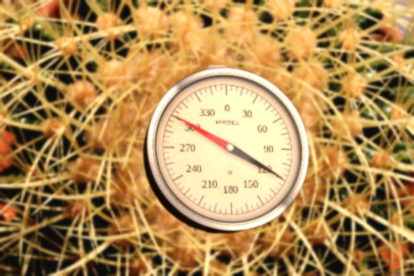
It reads 300 °
